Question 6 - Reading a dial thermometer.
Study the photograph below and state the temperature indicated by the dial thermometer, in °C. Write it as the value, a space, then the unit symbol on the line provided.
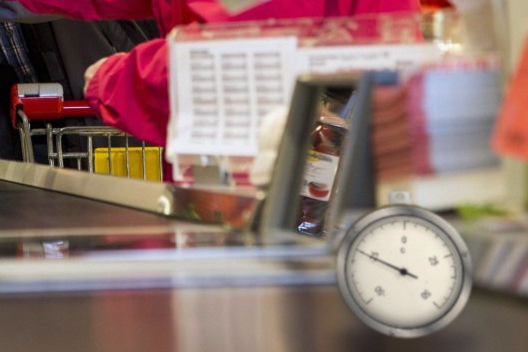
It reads -25 °C
